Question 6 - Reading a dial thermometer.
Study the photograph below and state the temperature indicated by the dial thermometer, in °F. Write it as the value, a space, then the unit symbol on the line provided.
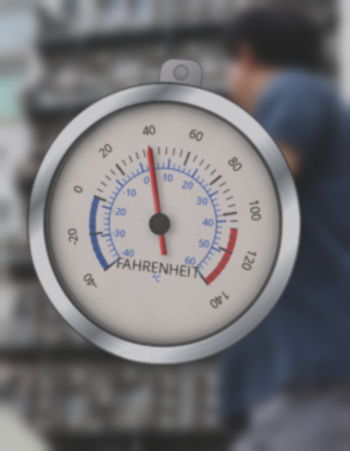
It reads 40 °F
